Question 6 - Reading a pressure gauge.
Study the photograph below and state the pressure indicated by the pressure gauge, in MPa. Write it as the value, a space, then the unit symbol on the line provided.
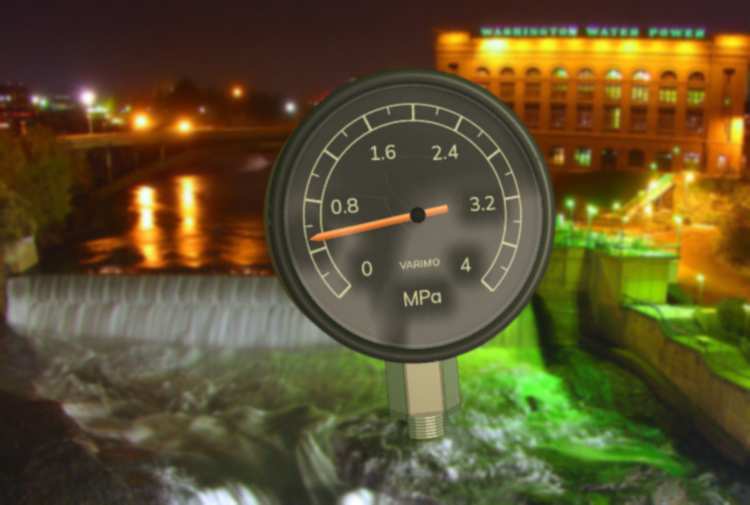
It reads 0.5 MPa
